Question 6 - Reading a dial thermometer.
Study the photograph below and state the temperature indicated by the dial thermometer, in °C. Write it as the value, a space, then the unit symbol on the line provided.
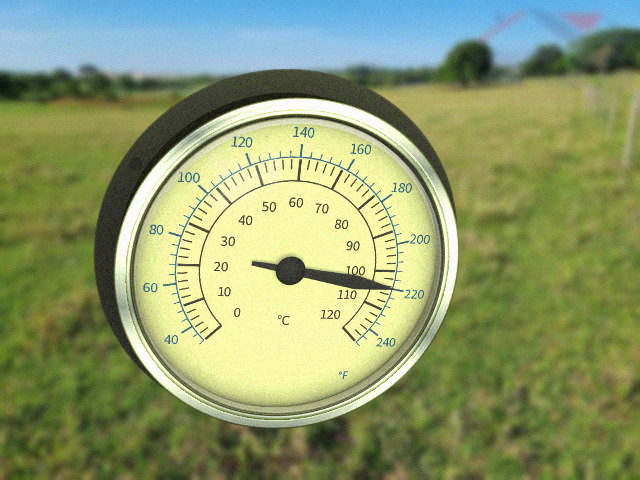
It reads 104 °C
